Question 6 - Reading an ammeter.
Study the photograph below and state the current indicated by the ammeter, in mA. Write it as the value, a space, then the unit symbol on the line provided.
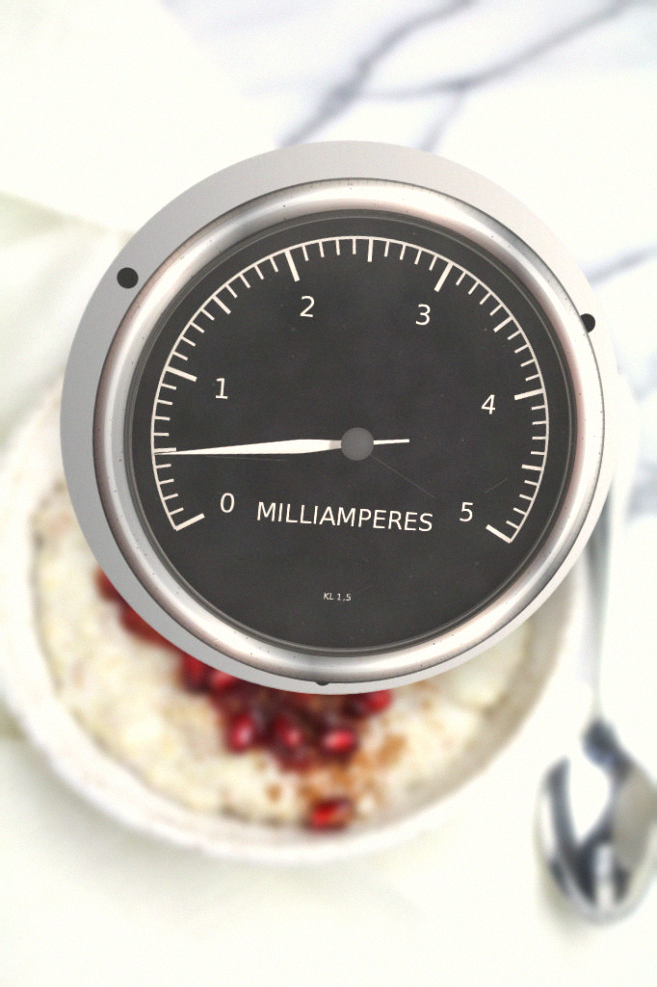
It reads 0.5 mA
